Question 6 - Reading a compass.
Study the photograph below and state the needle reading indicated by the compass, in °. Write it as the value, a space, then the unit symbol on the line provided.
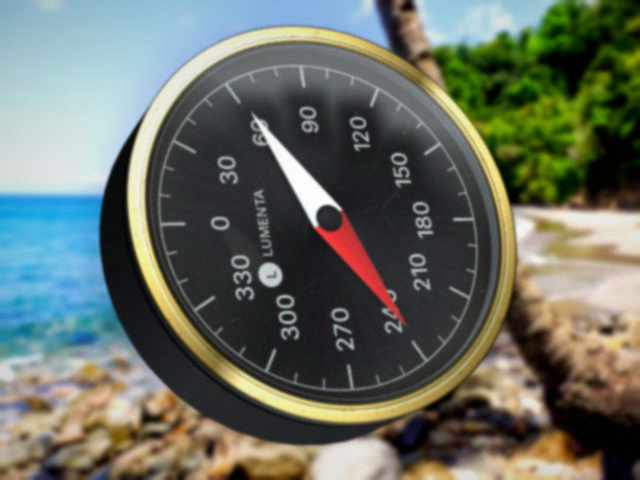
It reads 240 °
